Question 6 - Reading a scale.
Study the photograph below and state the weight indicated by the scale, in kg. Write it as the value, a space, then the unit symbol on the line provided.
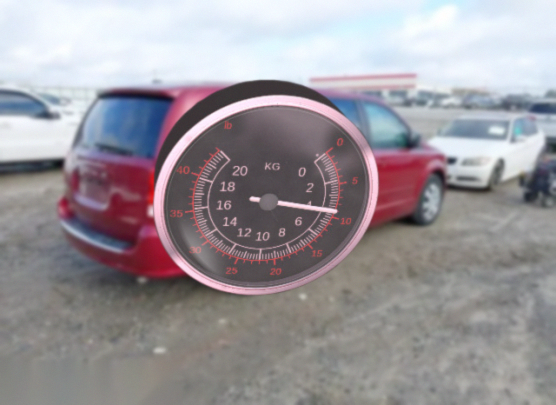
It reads 4 kg
